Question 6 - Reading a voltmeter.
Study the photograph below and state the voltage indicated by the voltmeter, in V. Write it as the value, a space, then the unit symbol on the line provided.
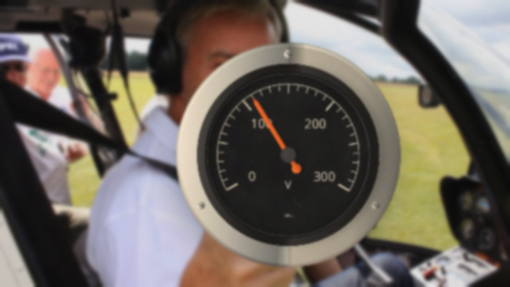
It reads 110 V
